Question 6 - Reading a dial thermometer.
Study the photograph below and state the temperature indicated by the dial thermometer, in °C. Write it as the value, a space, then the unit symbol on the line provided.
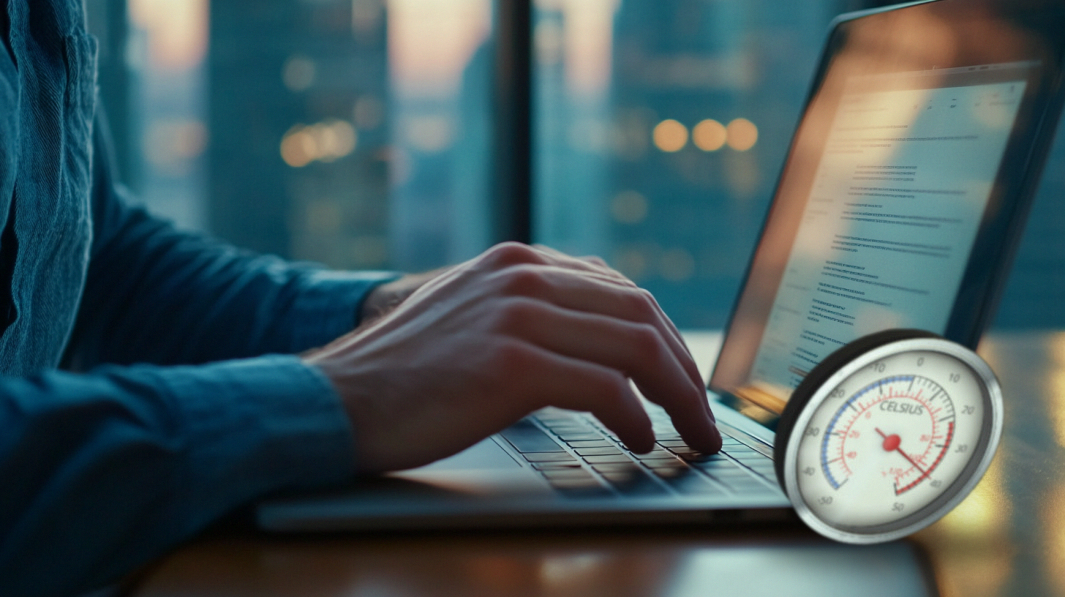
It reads 40 °C
